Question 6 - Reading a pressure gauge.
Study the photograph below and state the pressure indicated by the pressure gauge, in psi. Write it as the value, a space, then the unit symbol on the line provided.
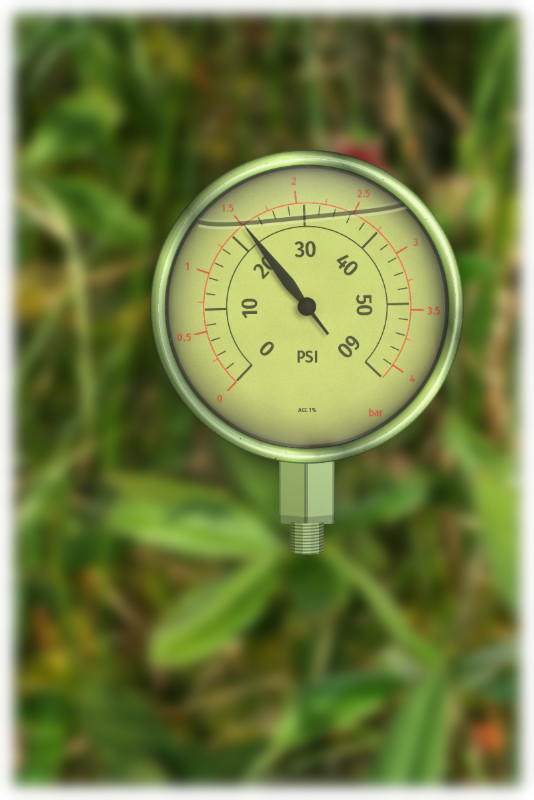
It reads 22 psi
